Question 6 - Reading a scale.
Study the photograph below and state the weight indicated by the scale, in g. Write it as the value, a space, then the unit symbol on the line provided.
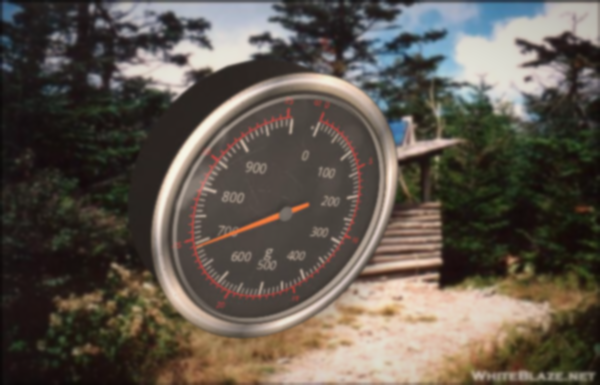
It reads 700 g
